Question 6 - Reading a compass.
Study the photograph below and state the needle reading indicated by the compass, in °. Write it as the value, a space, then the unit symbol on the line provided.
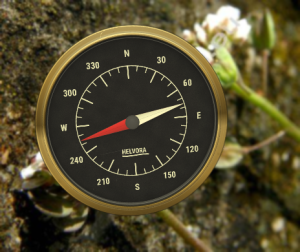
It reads 255 °
